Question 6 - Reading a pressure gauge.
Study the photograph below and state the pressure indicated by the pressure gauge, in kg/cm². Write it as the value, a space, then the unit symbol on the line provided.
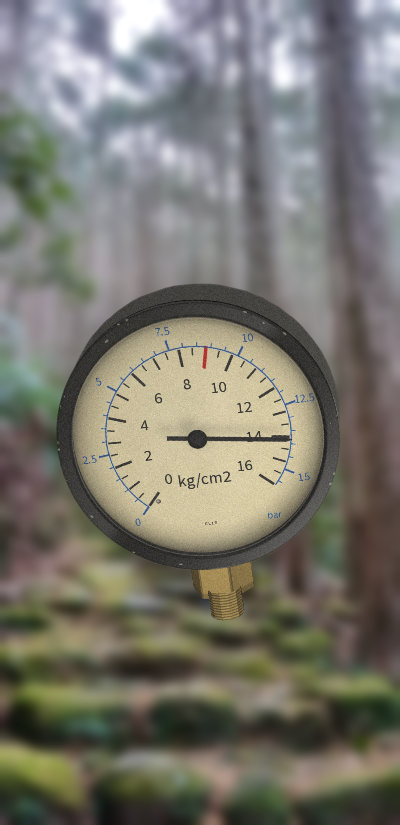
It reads 14 kg/cm²
